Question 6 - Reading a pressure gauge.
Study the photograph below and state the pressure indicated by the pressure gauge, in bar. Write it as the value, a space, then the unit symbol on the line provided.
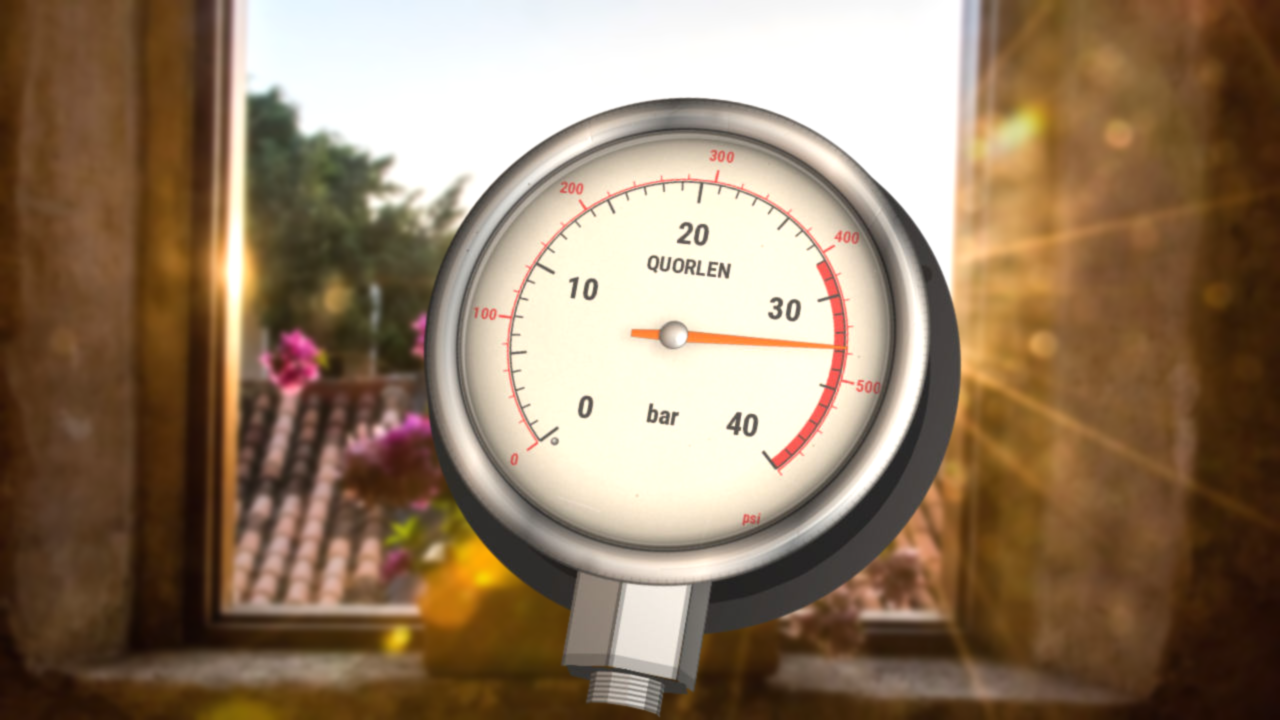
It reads 33 bar
